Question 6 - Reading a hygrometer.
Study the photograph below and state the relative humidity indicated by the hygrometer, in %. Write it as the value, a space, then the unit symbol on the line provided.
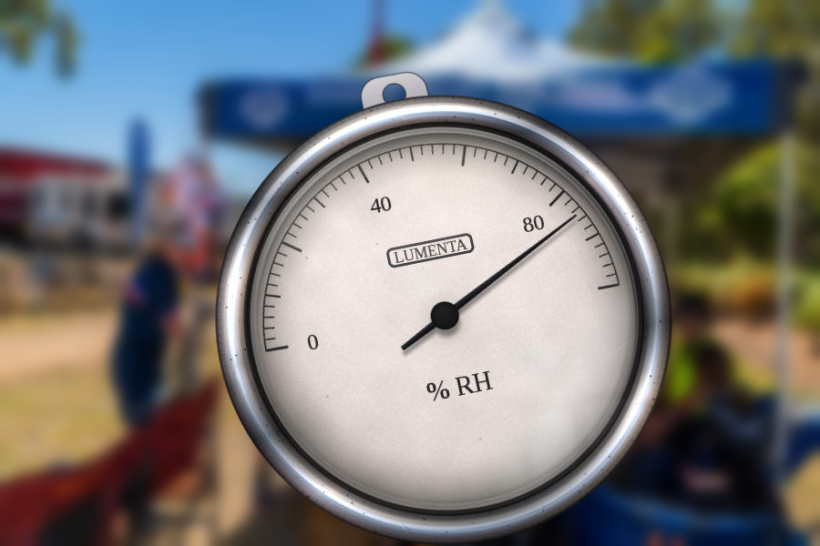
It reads 85 %
